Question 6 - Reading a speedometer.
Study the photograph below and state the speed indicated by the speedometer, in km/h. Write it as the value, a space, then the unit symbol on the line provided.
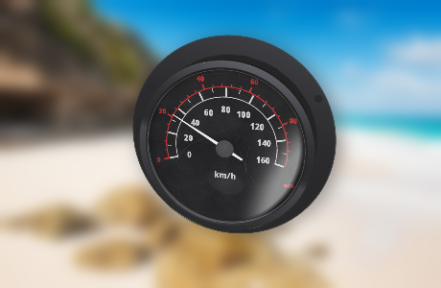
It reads 35 km/h
